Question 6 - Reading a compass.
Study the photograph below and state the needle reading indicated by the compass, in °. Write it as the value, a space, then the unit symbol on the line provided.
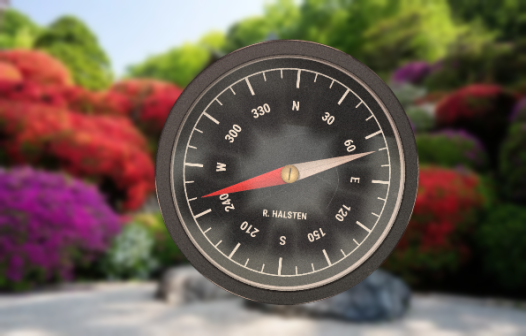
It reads 250 °
